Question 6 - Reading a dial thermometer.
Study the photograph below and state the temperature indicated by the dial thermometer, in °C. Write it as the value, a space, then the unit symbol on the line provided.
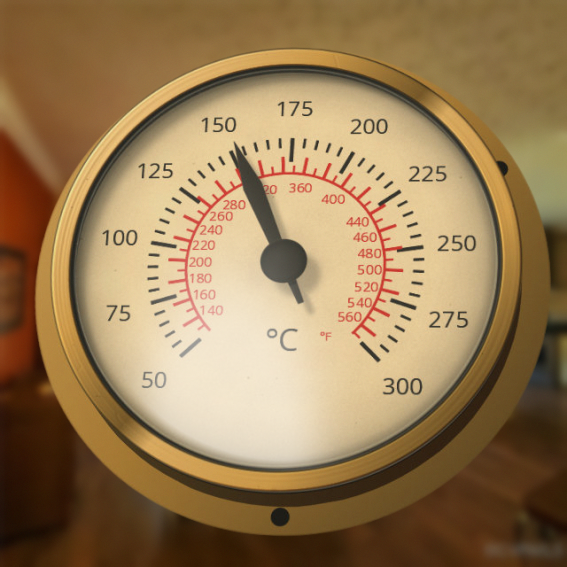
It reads 152.5 °C
